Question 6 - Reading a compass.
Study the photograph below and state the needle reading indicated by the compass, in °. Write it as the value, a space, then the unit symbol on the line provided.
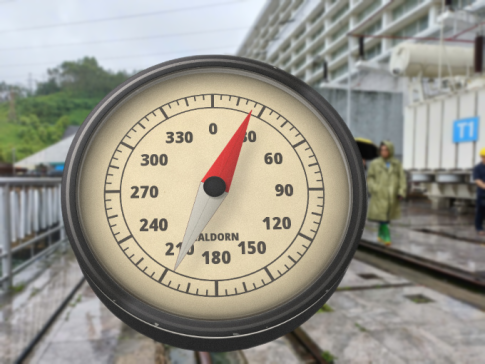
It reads 25 °
